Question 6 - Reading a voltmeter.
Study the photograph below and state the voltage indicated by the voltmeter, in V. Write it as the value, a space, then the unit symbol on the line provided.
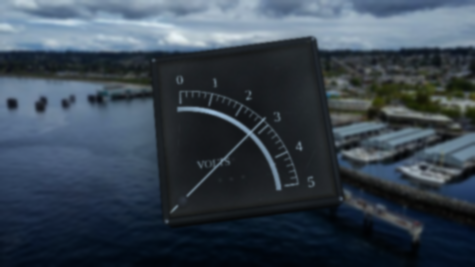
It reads 2.8 V
